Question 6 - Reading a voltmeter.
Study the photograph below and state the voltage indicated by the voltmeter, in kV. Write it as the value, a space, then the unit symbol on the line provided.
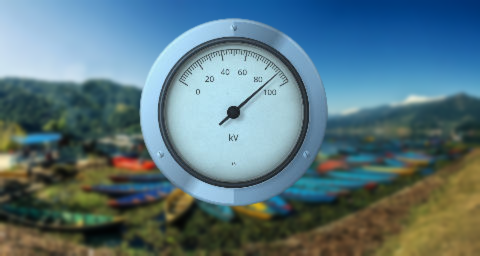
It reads 90 kV
